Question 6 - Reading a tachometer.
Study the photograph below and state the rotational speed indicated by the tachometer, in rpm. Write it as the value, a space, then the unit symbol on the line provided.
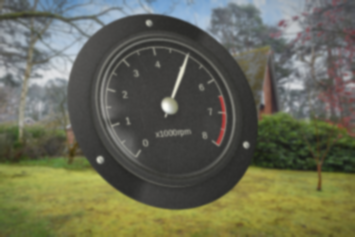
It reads 5000 rpm
